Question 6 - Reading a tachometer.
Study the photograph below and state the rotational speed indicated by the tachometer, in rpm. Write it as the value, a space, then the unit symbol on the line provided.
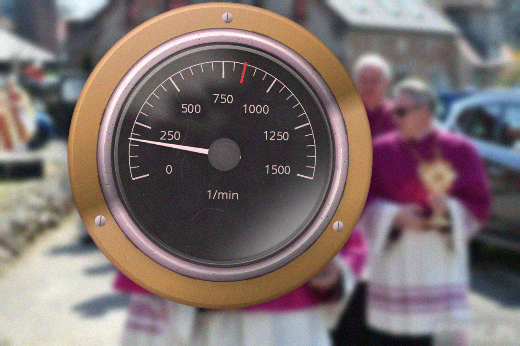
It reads 175 rpm
